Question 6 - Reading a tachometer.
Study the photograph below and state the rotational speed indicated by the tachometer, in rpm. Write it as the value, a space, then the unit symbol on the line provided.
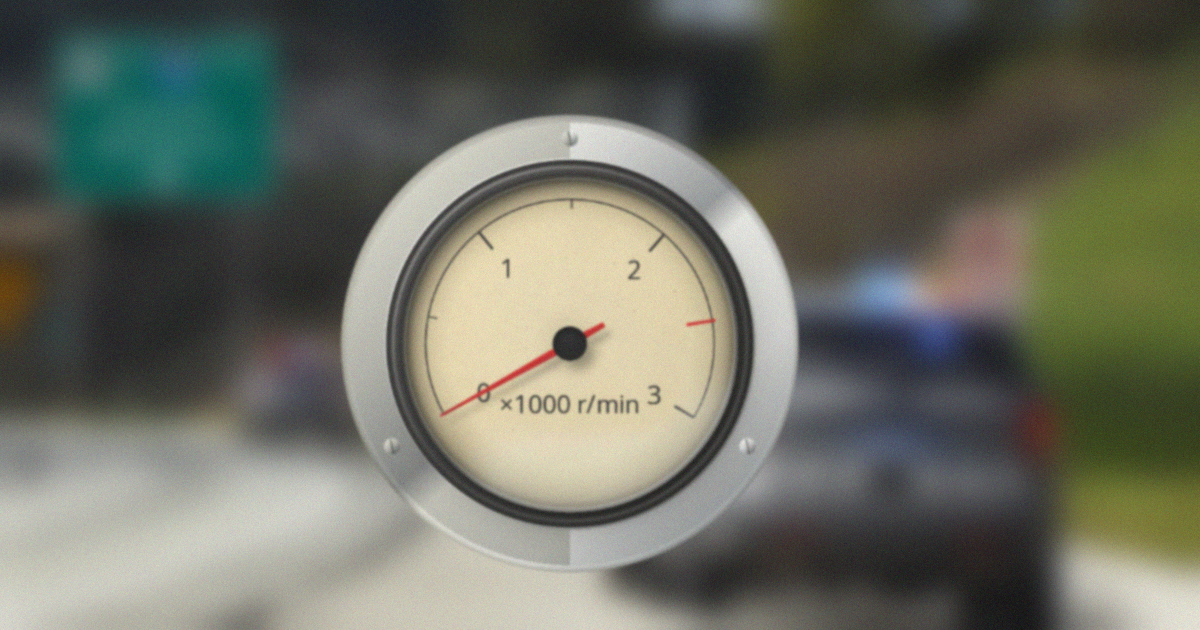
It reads 0 rpm
